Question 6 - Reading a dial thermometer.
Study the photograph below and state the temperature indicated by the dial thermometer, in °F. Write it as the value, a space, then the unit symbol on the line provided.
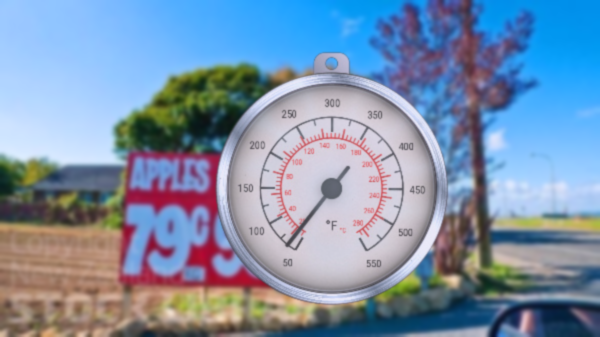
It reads 62.5 °F
